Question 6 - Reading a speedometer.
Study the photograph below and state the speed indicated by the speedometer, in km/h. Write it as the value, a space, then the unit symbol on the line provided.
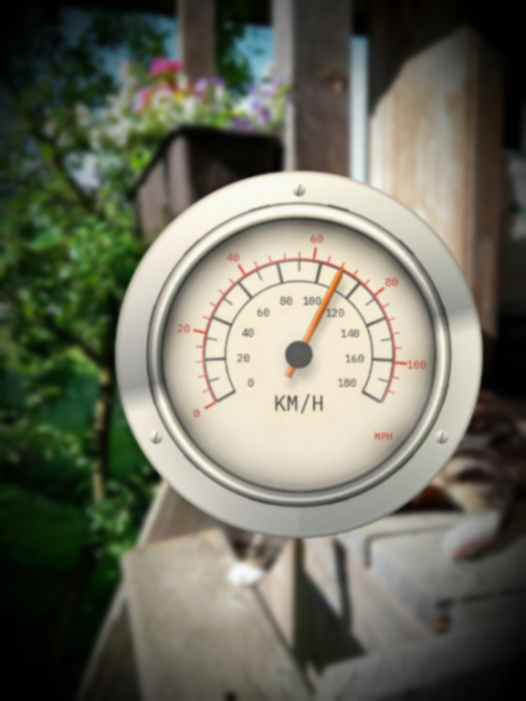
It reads 110 km/h
